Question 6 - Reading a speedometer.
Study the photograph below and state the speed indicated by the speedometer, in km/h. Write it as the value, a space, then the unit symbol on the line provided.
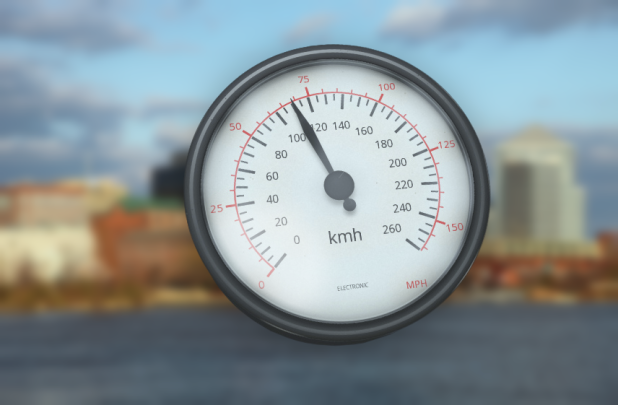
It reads 110 km/h
